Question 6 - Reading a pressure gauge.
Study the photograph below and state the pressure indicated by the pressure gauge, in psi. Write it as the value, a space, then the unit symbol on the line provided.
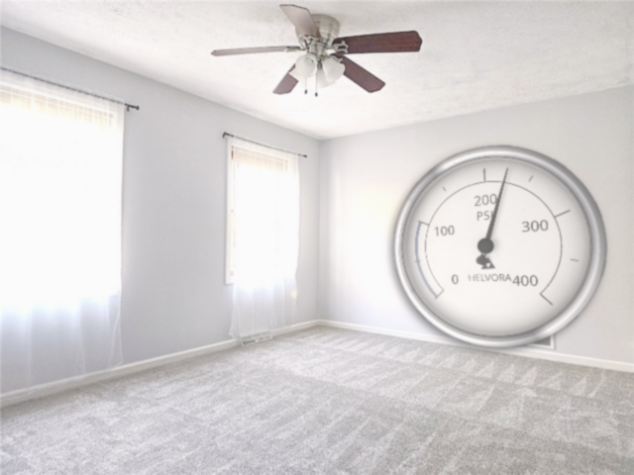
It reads 225 psi
